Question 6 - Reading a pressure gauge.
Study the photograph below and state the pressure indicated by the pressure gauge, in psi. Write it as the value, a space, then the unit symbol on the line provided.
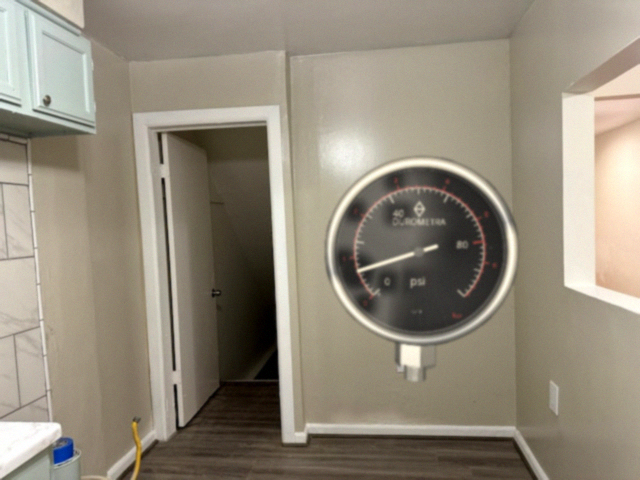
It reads 10 psi
